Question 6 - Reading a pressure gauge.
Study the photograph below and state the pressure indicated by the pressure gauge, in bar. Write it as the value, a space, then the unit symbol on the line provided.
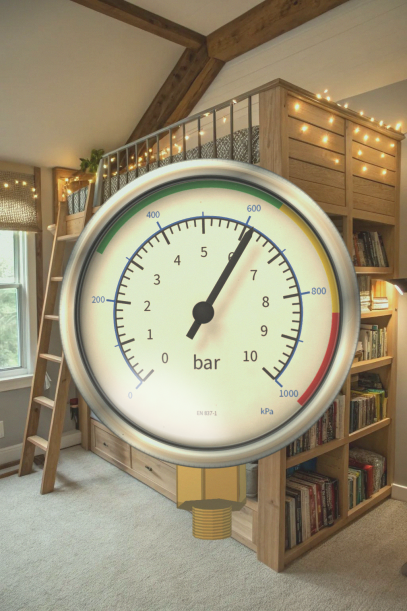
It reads 6.2 bar
